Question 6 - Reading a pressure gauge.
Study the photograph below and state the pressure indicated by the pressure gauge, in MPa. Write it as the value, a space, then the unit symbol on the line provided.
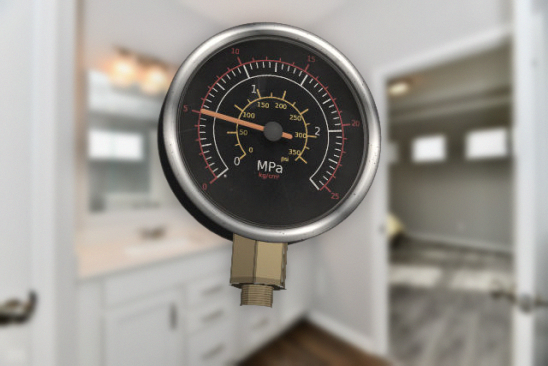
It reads 0.5 MPa
